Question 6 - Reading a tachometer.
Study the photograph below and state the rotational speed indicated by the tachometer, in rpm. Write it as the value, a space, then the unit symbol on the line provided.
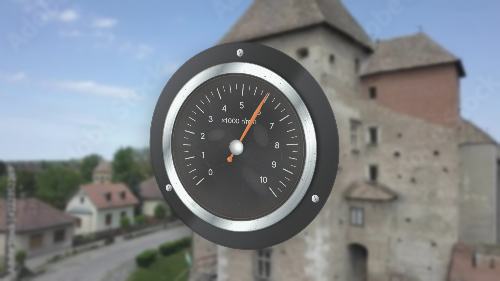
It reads 6000 rpm
